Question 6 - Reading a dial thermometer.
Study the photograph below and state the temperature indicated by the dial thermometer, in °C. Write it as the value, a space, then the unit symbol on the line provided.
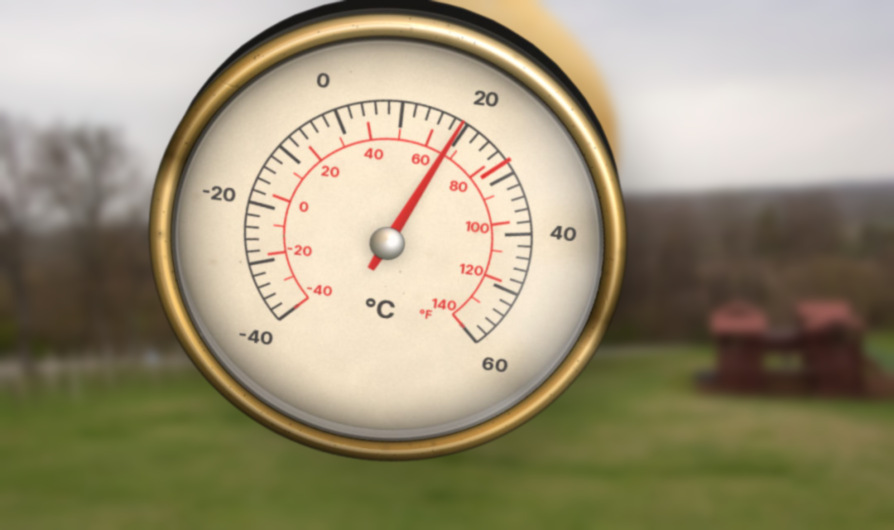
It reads 19 °C
